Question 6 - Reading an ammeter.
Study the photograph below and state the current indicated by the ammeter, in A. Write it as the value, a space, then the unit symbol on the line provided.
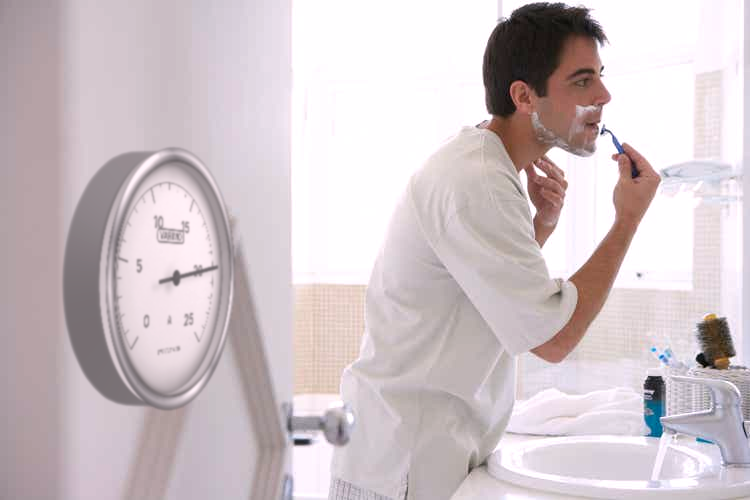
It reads 20 A
